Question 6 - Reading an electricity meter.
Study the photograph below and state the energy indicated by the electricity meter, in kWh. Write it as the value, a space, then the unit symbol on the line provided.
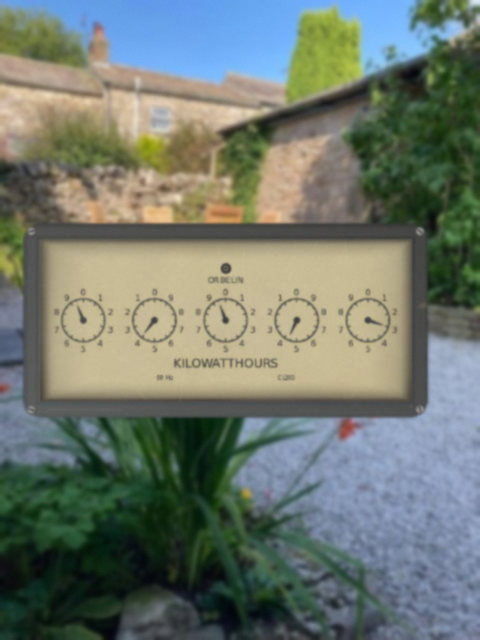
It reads 93943 kWh
